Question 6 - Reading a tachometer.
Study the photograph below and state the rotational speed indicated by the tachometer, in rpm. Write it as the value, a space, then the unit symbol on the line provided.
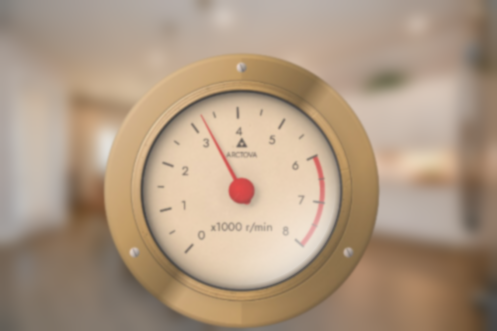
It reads 3250 rpm
